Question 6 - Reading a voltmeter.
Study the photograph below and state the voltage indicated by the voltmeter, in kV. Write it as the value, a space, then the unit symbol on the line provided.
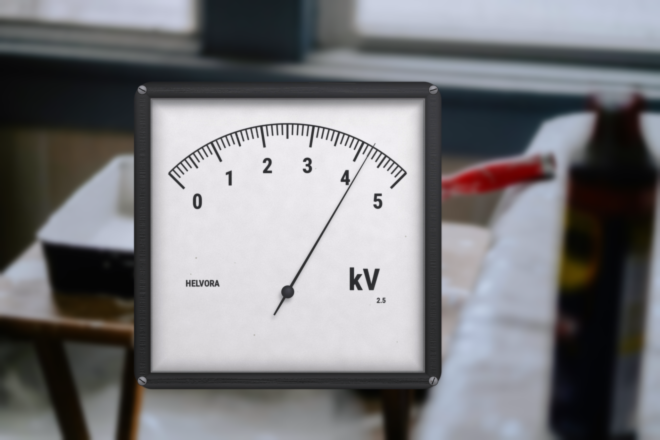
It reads 4.2 kV
